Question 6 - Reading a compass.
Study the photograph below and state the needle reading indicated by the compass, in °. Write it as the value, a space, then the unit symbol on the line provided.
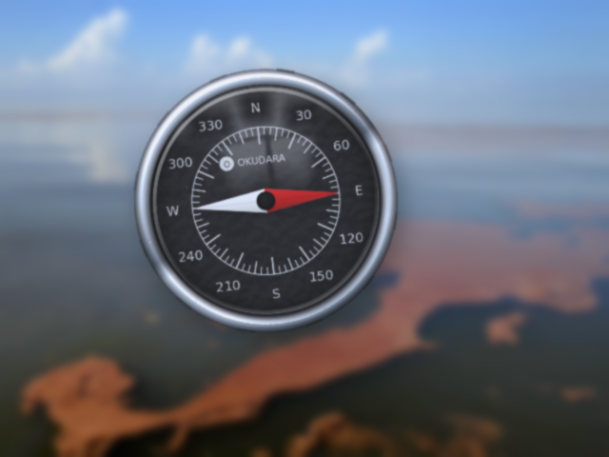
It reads 90 °
